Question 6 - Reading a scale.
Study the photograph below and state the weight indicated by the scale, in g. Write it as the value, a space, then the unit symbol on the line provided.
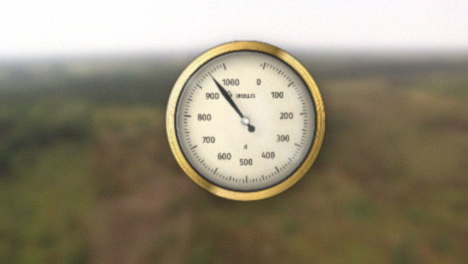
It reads 950 g
